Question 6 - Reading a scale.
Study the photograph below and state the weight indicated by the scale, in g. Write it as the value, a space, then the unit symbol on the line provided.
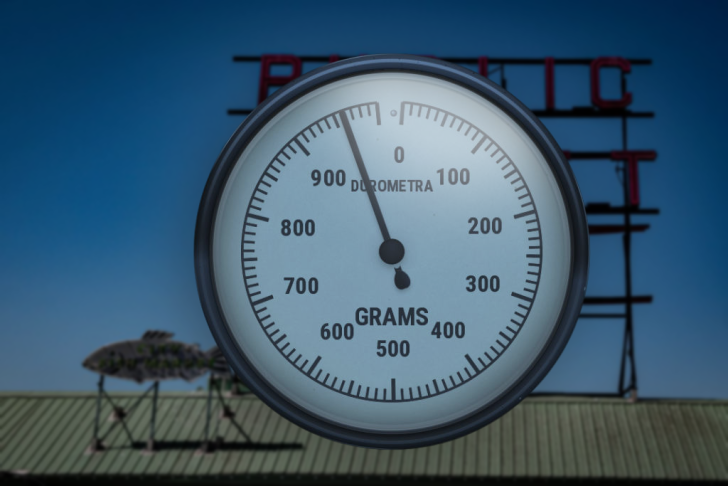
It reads 960 g
